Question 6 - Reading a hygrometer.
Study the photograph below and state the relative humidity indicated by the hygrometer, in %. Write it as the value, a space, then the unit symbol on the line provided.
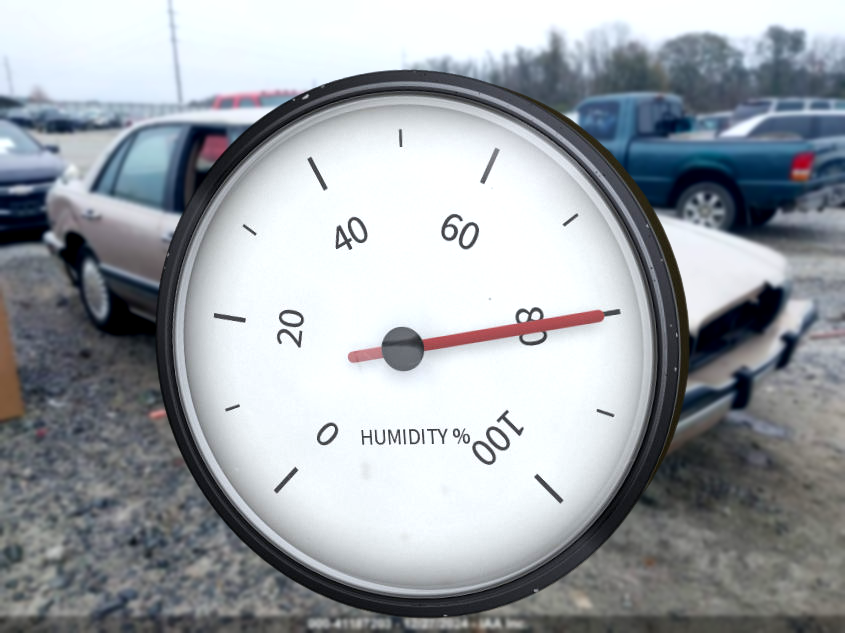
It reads 80 %
